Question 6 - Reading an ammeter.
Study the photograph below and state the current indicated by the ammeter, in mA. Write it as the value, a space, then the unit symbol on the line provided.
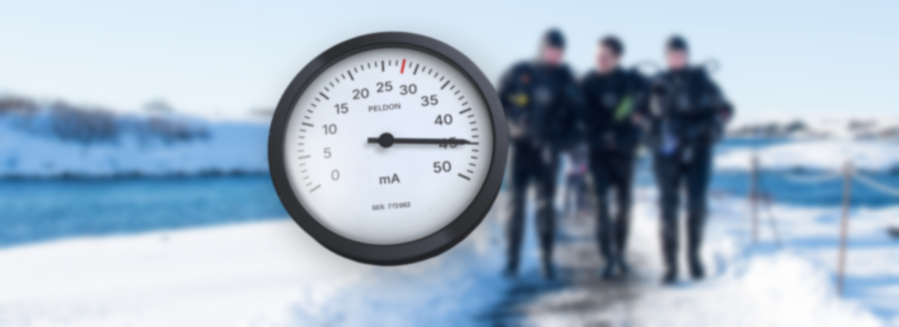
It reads 45 mA
